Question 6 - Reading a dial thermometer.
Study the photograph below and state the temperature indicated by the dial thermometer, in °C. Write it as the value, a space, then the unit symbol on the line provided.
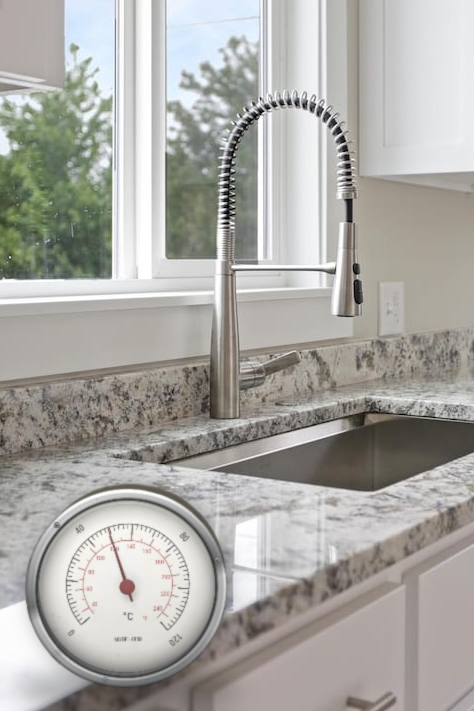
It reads 50 °C
